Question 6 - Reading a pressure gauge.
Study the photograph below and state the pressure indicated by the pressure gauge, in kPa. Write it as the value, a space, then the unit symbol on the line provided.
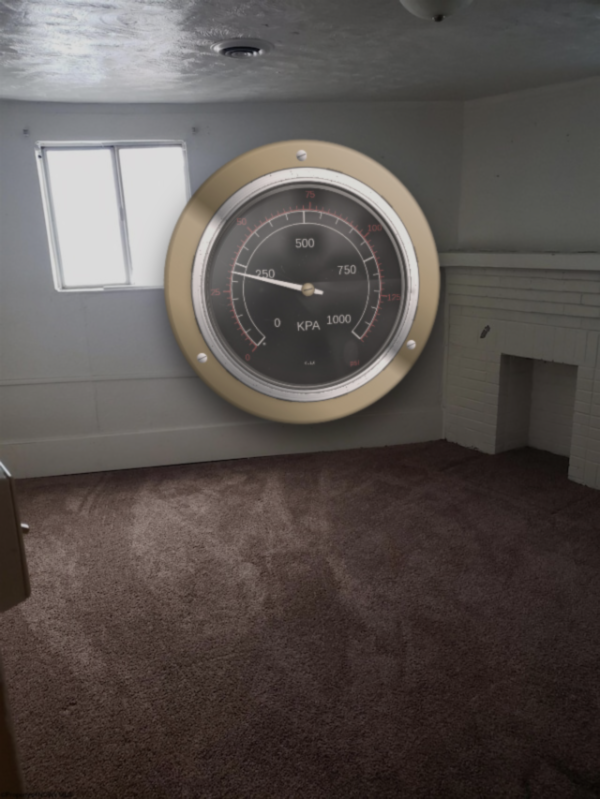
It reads 225 kPa
